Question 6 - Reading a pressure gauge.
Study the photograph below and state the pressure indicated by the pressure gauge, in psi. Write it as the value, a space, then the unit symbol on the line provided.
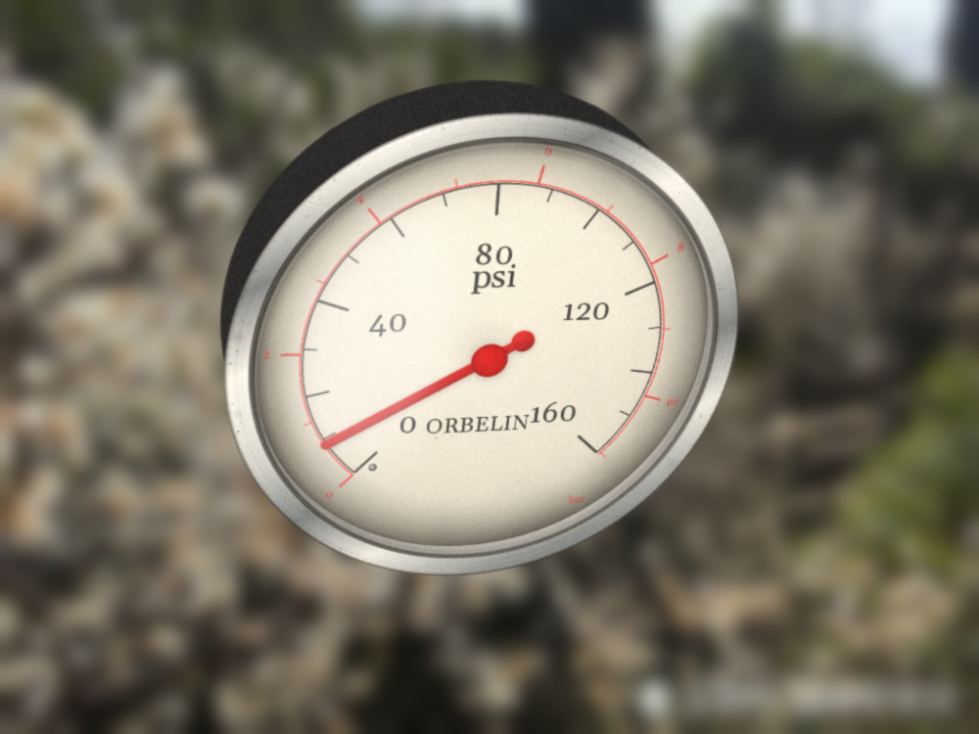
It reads 10 psi
